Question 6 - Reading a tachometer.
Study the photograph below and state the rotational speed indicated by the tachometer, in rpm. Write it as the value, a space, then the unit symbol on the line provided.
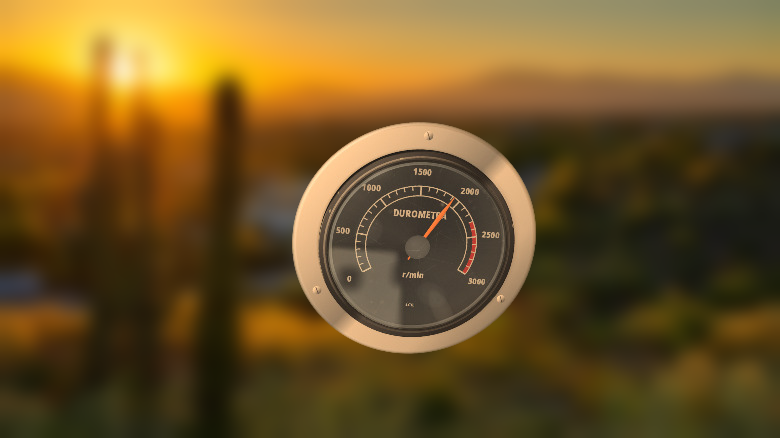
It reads 1900 rpm
